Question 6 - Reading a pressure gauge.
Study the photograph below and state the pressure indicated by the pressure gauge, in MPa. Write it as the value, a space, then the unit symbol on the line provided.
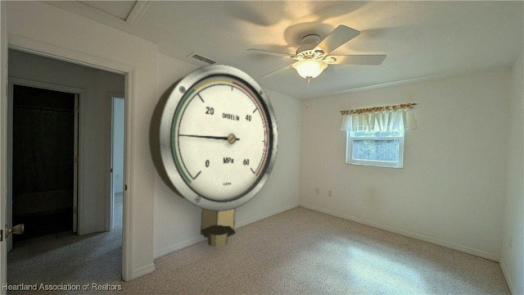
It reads 10 MPa
